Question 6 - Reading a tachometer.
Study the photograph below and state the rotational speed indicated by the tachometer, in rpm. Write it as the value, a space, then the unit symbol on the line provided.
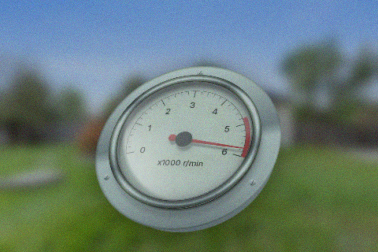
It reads 5800 rpm
